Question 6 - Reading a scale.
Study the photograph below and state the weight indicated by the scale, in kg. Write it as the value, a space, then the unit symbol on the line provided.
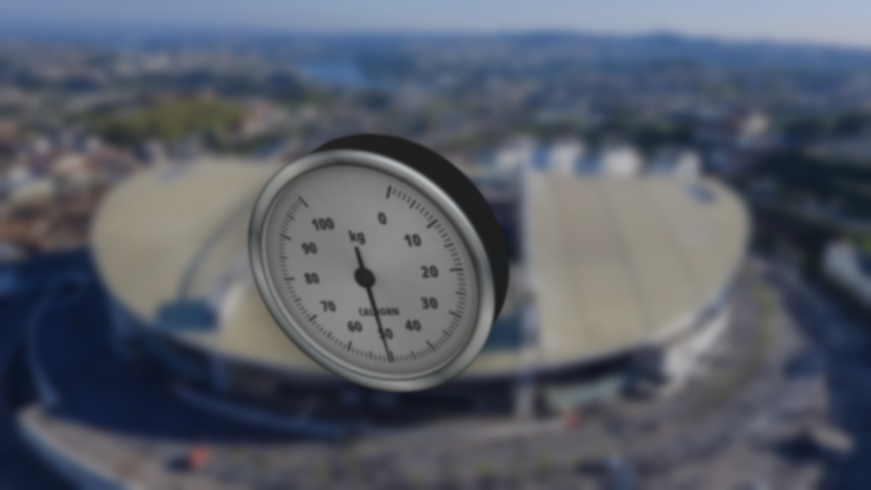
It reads 50 kg
